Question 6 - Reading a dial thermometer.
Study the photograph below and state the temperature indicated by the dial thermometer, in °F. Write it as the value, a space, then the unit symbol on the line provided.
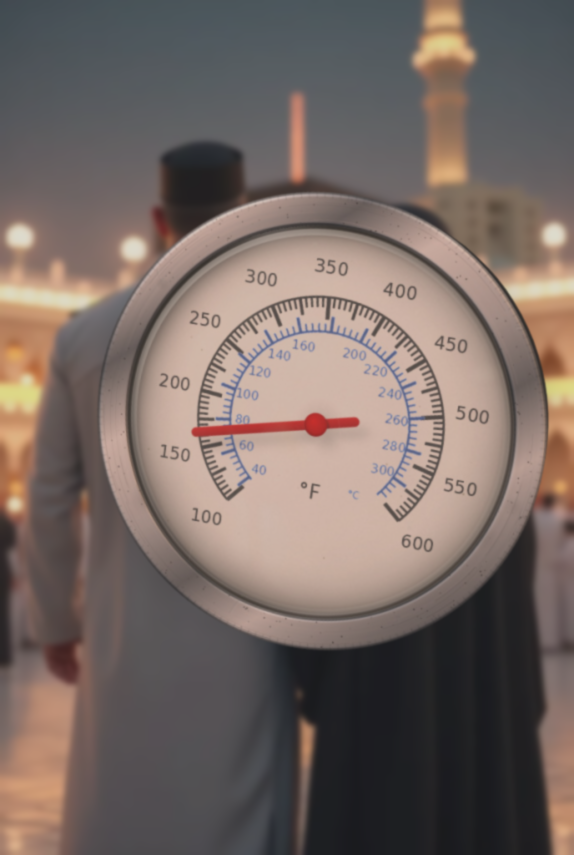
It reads 165 °F
